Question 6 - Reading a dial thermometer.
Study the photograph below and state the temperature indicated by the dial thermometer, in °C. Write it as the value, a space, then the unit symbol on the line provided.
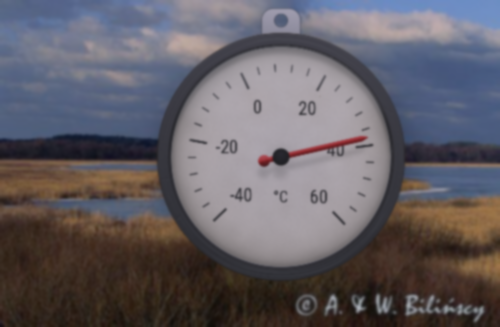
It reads 38 °C
